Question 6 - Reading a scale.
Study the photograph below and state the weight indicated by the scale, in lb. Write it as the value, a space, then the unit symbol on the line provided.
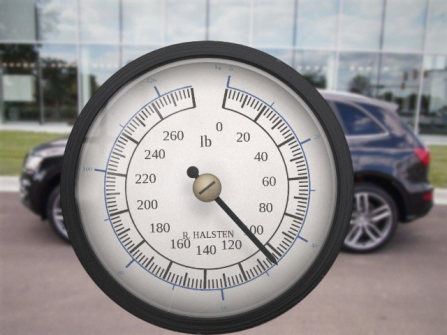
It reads 104 lb
